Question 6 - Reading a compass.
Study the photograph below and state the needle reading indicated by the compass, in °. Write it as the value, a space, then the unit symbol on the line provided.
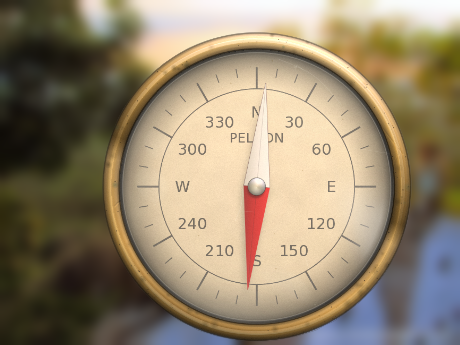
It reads 185 °
